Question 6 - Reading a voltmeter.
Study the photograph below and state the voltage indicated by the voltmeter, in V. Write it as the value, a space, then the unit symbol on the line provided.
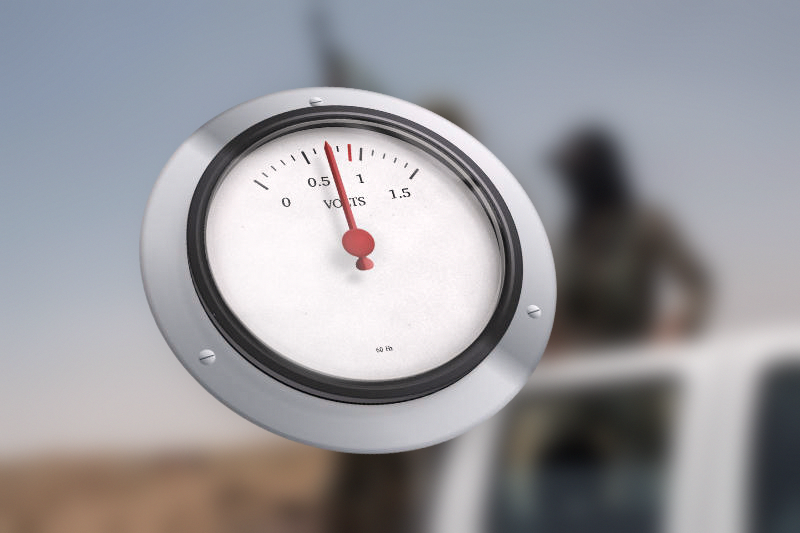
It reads 0.7 V
